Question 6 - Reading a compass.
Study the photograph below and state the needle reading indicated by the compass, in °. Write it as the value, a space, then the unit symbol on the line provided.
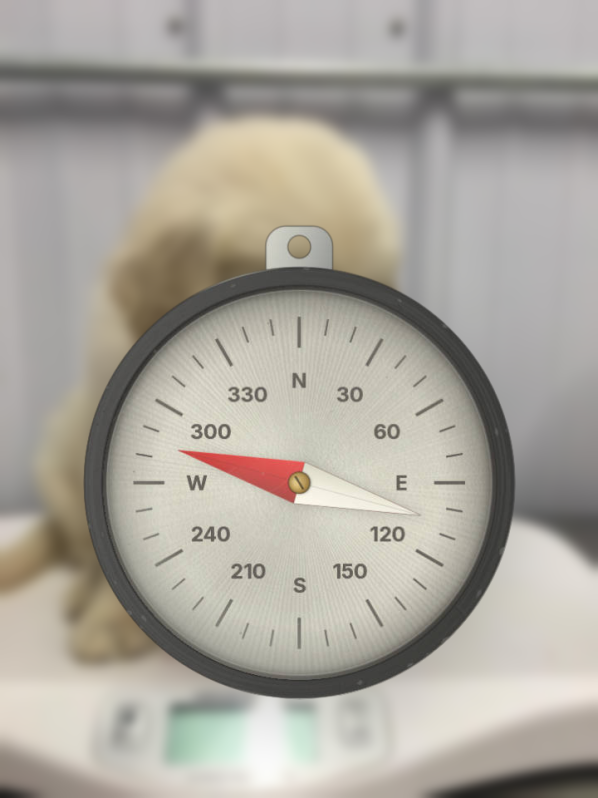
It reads 285 °
